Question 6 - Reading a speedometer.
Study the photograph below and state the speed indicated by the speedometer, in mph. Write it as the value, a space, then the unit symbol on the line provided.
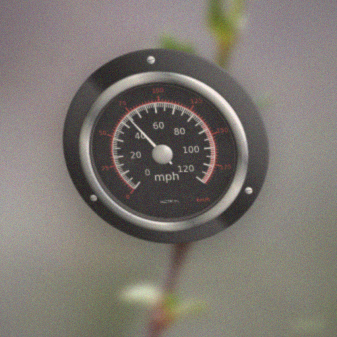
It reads 45 mph
